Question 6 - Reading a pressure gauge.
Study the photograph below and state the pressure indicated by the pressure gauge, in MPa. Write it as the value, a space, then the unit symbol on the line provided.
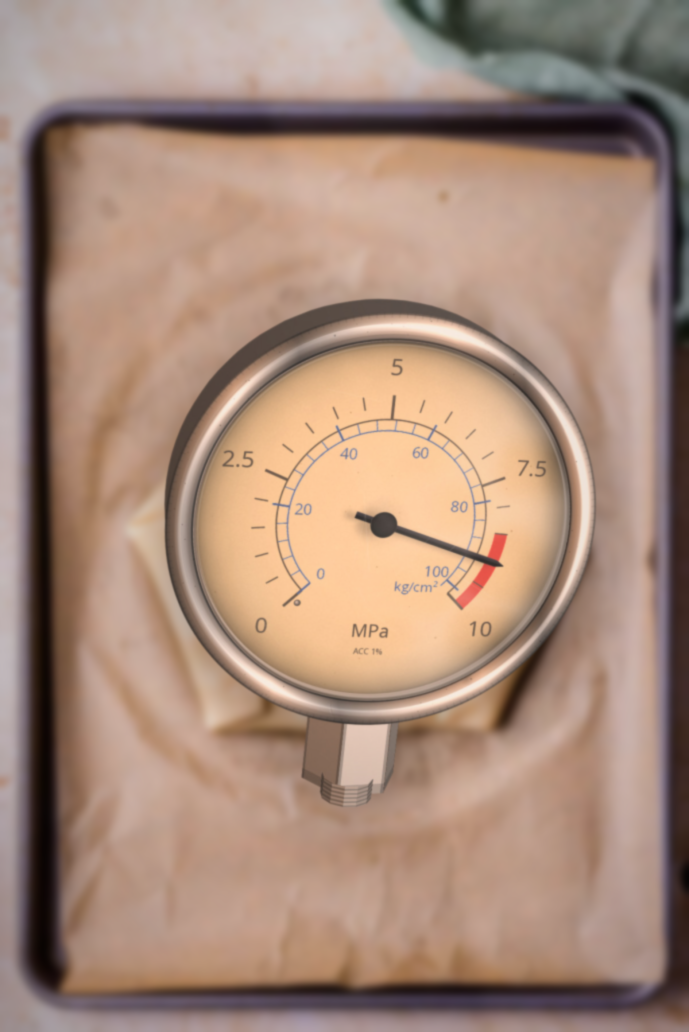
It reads 9 MPa
